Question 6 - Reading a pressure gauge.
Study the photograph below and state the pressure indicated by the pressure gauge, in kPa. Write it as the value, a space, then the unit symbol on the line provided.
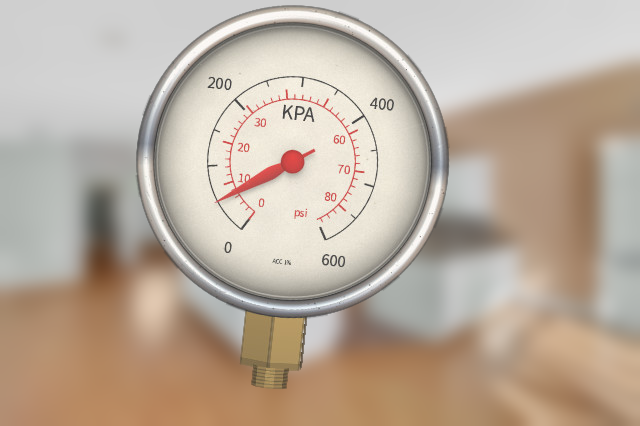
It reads 50 kPa
